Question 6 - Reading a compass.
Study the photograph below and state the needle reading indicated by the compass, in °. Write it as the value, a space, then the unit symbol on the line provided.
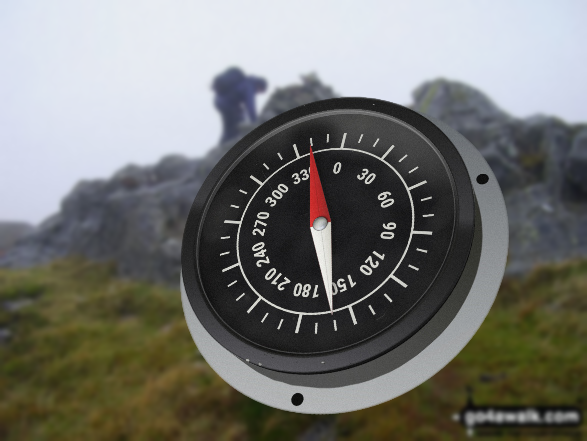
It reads 340 °
